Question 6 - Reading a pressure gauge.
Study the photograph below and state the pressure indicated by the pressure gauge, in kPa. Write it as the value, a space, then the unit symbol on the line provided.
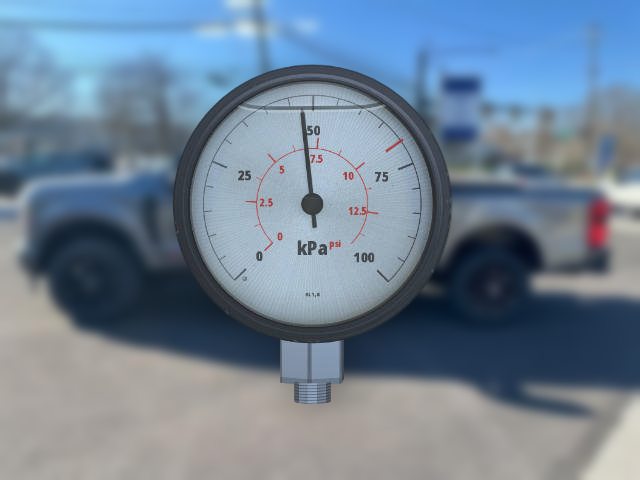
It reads 47.5 kPa
